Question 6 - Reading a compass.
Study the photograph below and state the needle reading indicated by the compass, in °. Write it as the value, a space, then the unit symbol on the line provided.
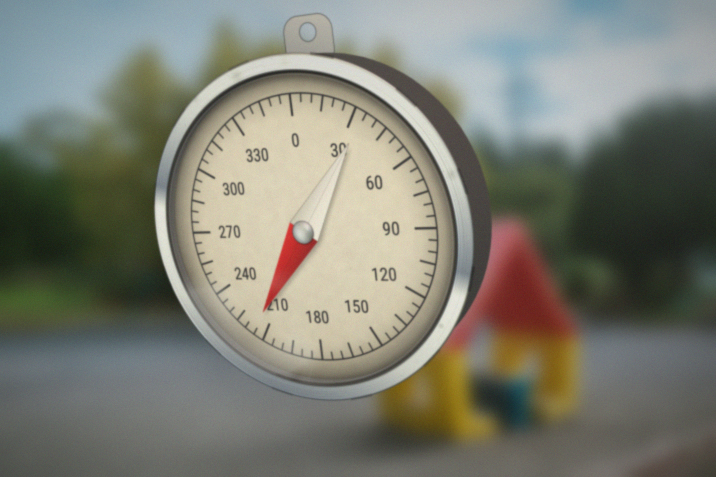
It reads 215 °
